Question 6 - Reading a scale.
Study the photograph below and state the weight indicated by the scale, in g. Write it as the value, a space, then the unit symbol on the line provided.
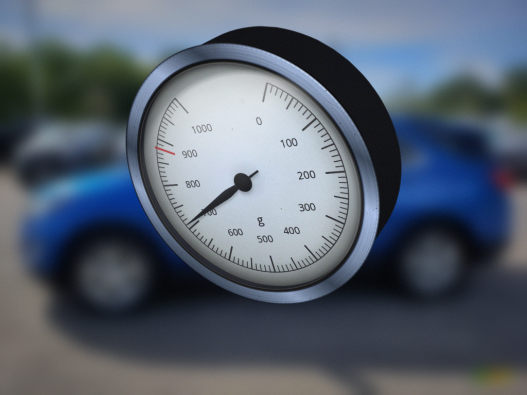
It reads 710 g
